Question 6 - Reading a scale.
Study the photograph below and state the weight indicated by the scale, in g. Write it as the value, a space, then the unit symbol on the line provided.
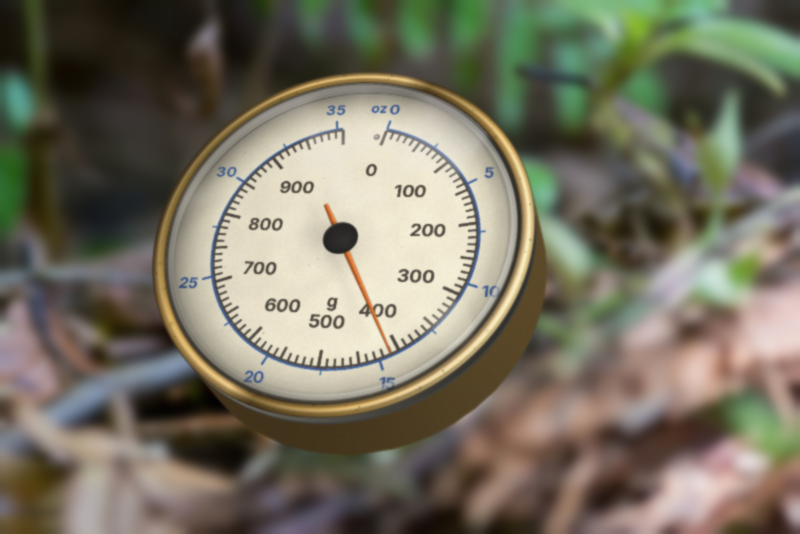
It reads 410 g
